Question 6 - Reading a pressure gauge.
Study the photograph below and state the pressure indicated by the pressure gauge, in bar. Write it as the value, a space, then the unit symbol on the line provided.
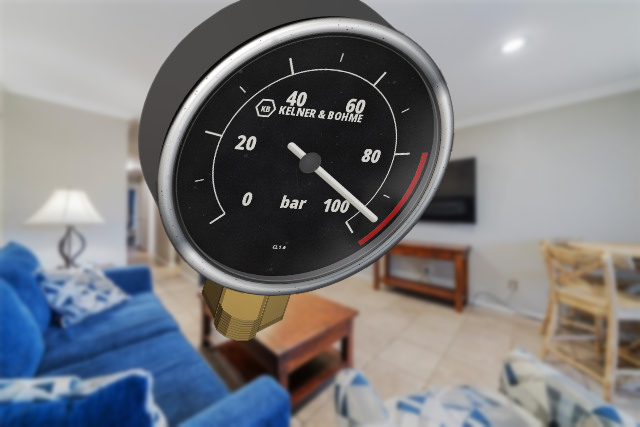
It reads 95 bar
